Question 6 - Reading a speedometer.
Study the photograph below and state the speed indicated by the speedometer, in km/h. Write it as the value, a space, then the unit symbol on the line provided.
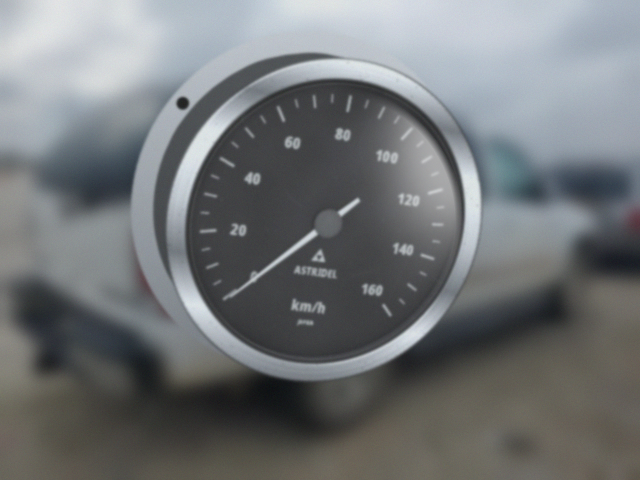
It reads 0 km/h
